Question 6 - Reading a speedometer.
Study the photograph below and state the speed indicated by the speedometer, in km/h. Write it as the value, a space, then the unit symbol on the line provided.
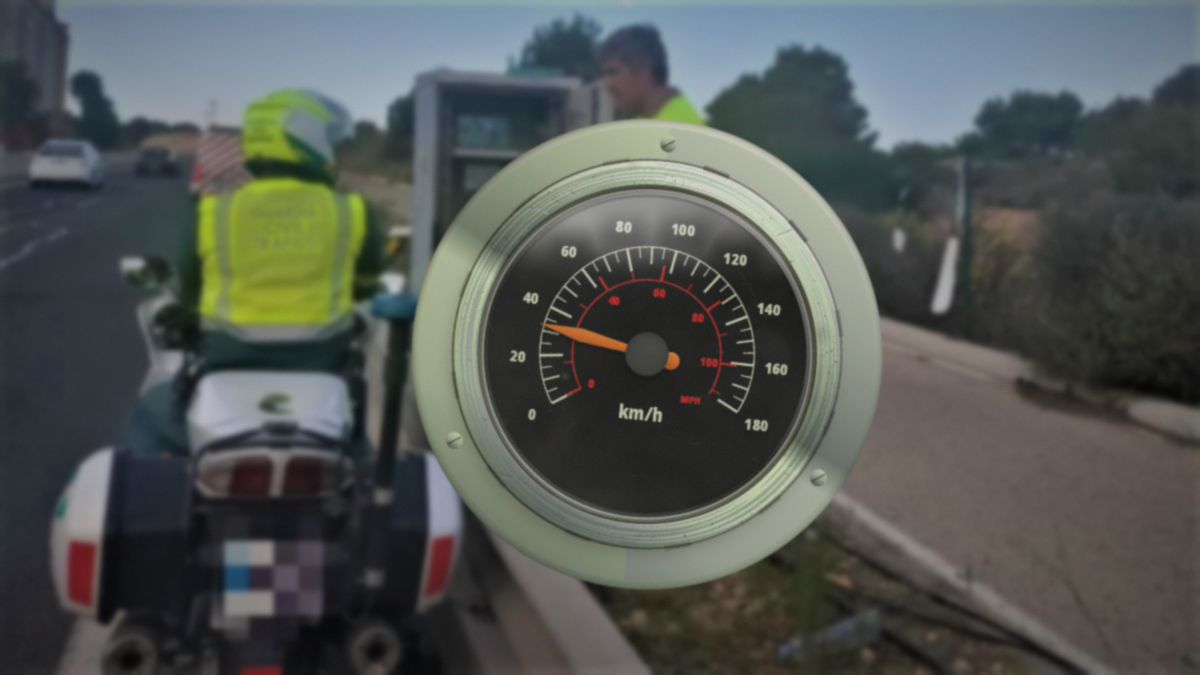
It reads 32.5 km/h
